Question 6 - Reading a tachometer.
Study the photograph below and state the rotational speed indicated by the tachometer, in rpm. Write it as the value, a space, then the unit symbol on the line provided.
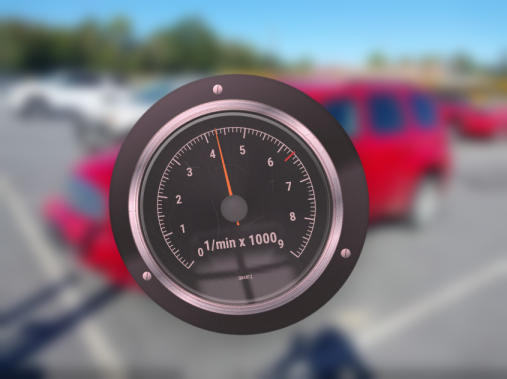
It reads 4300 rpm
